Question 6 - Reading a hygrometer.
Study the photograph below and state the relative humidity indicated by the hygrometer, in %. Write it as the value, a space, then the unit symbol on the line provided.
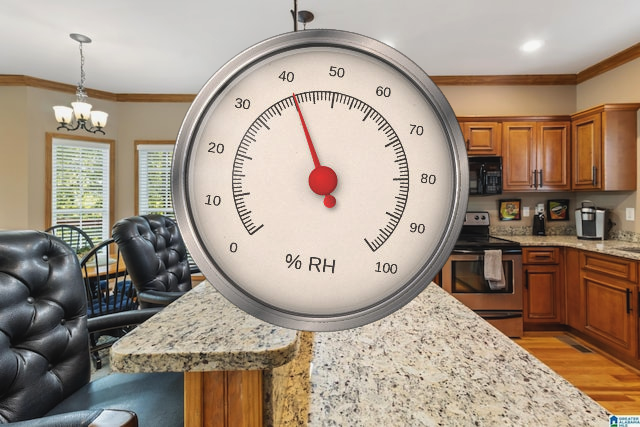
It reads 40 %
